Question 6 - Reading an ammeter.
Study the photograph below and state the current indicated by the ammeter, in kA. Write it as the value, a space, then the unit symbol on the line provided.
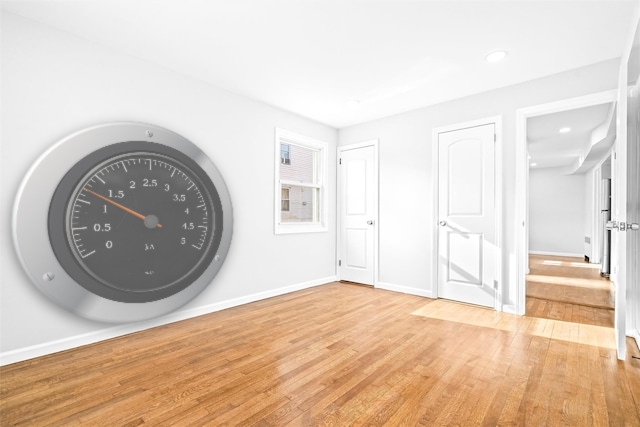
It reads 1.2 kA
